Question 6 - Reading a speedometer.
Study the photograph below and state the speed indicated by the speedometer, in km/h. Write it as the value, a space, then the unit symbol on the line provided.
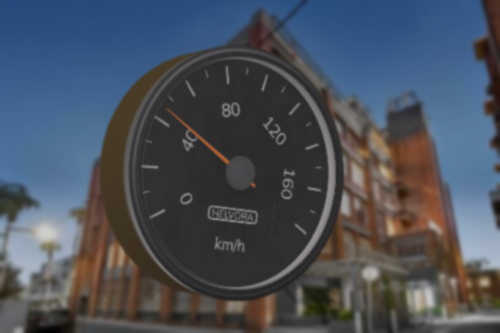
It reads 45 km/h
